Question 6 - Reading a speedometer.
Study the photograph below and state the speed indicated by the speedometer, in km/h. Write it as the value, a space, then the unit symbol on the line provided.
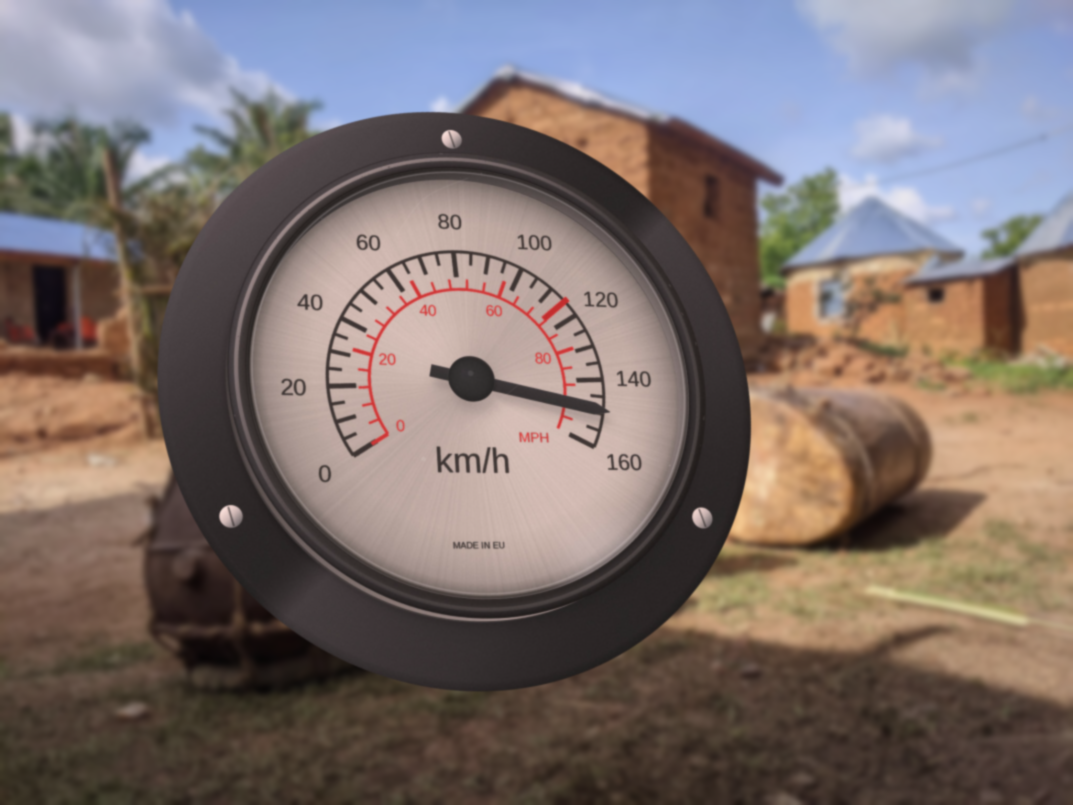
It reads 150 km/h
